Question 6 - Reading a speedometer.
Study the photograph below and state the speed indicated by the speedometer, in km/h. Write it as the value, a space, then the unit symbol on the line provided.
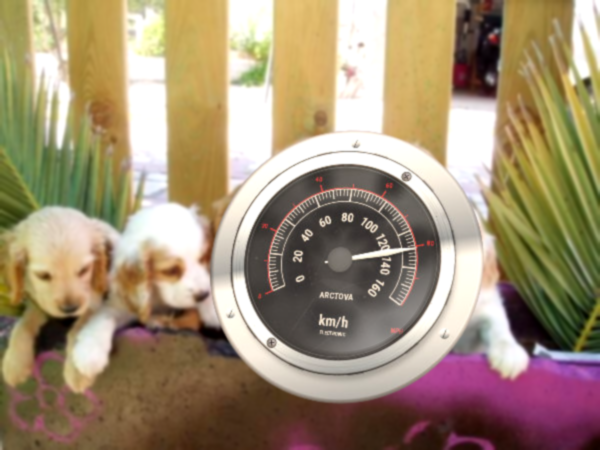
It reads 130 km/h
